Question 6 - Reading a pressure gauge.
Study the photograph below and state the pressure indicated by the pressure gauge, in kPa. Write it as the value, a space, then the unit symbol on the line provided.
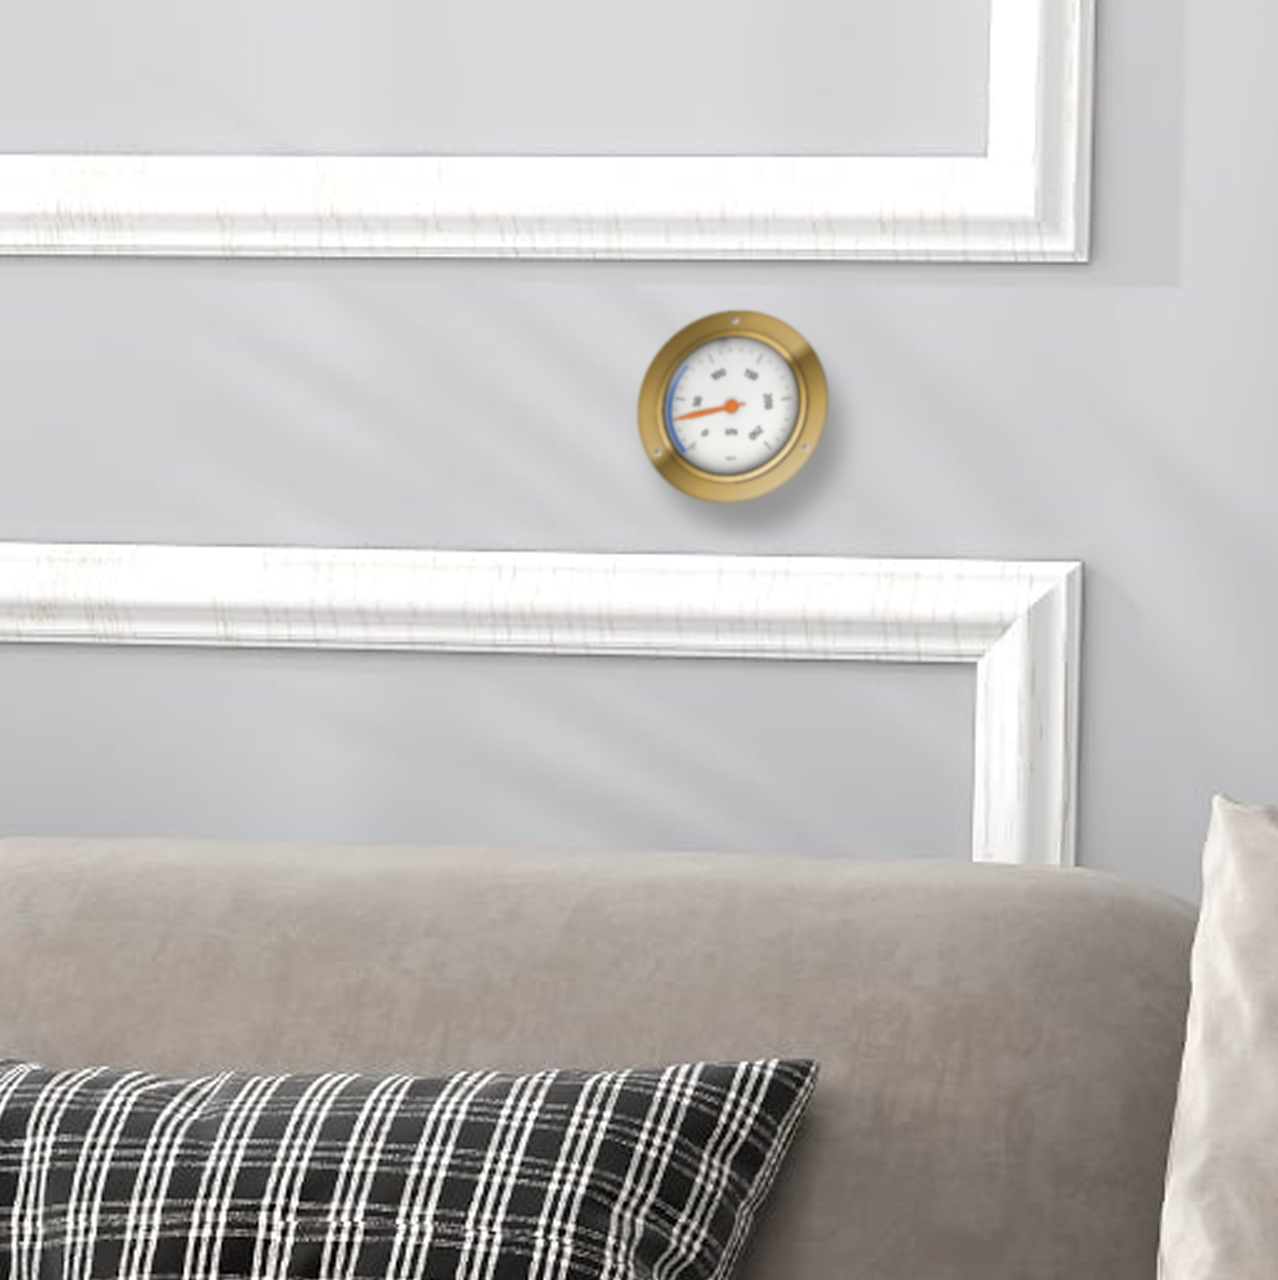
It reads 30 kPa
